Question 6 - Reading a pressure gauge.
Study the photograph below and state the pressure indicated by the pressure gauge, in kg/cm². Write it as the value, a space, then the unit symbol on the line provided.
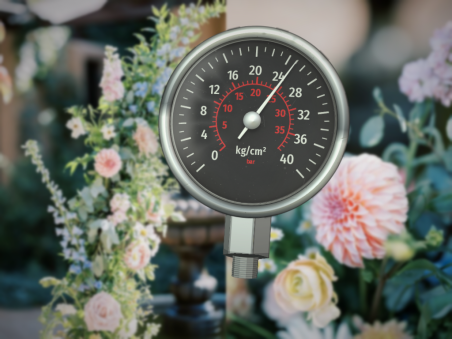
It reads 25 kg/cm²
